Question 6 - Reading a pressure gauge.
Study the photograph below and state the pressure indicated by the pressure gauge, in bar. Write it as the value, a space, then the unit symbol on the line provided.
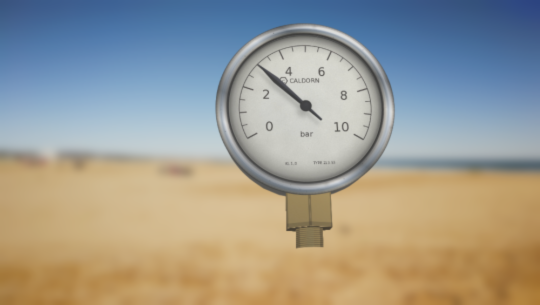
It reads 3 bar
